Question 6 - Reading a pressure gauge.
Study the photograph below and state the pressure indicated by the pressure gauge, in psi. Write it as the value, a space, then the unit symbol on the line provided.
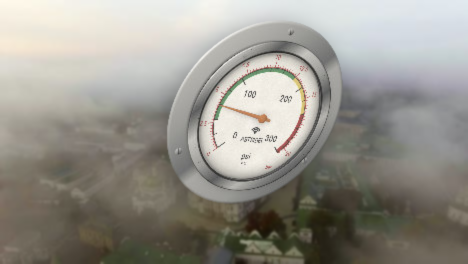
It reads 60 psi
